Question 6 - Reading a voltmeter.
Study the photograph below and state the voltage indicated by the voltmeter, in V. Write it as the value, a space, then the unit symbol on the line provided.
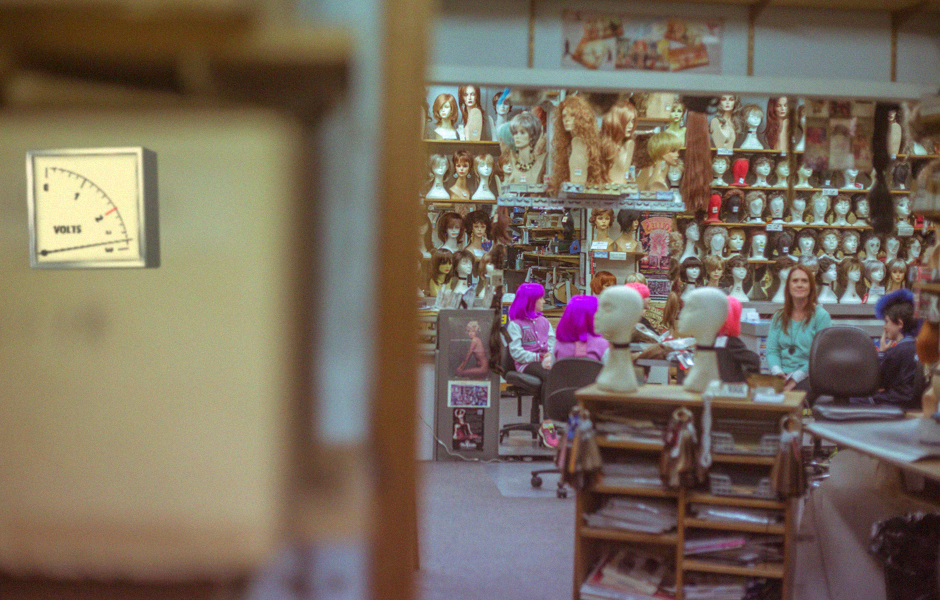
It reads 2.8 V
